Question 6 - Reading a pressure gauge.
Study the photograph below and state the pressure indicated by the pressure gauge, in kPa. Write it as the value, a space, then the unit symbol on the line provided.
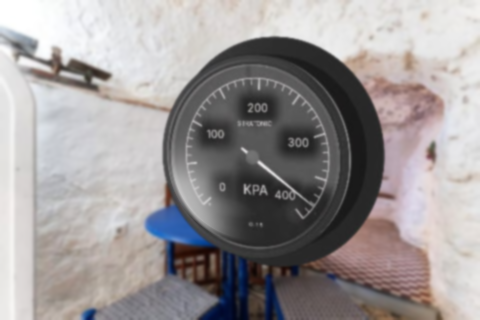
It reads 380 kPa
